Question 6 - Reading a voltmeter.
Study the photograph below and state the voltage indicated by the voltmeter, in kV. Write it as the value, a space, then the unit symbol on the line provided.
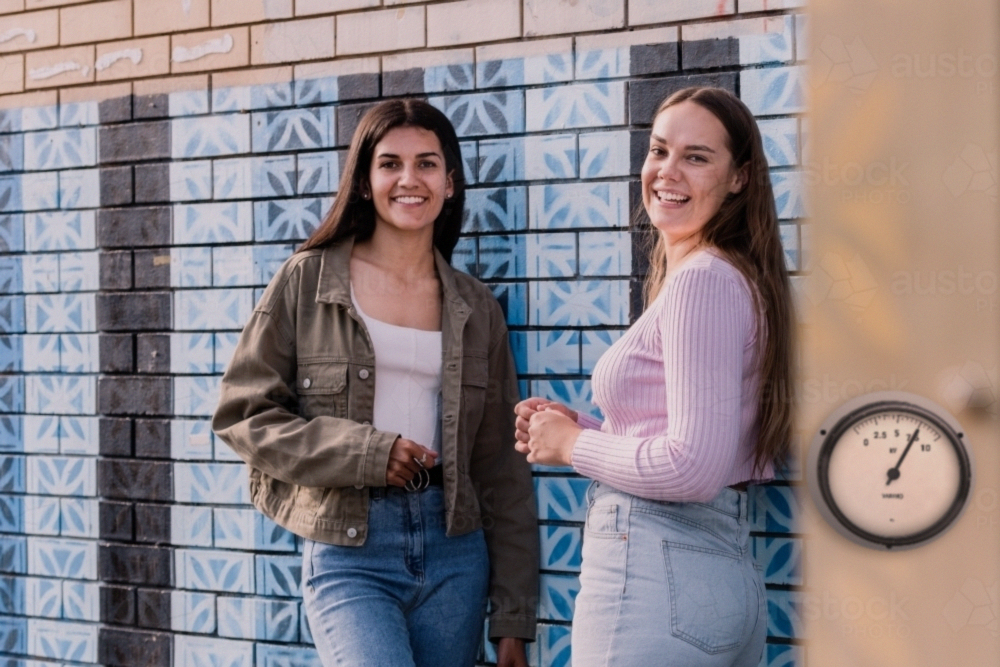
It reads 7.5 kV
